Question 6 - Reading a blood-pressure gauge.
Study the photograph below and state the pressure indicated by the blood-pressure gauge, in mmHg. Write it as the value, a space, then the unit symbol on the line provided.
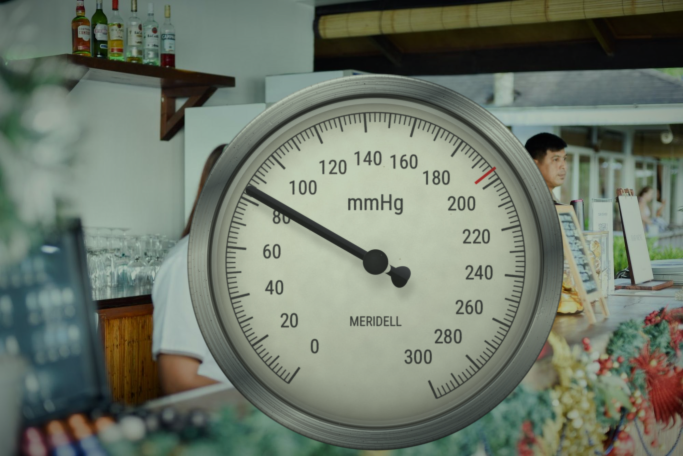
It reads 84 mmHg
